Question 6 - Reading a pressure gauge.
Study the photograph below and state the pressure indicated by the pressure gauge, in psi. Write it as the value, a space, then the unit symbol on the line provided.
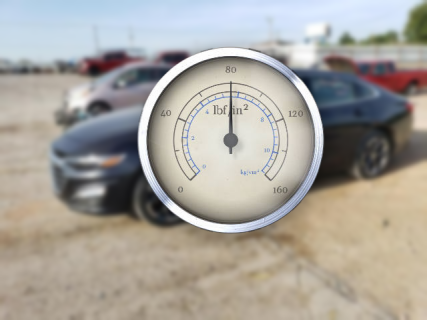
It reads 80 psi
